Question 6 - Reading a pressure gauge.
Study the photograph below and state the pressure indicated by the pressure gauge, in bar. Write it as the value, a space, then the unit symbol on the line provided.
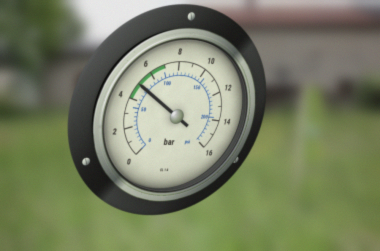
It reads 5 bar
